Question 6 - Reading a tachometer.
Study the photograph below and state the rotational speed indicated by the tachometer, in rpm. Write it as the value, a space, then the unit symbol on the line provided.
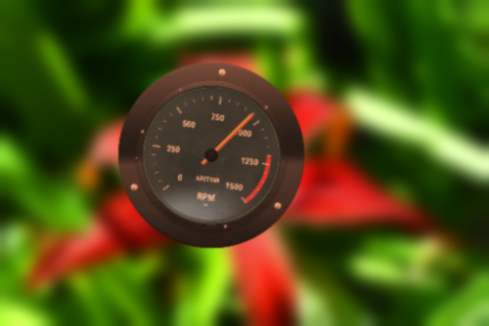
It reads 950 rpm
